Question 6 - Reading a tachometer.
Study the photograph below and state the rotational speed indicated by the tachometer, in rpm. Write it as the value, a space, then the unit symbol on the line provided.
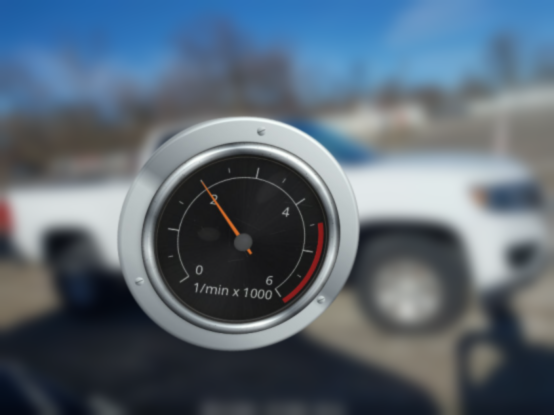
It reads 2000 rpm
